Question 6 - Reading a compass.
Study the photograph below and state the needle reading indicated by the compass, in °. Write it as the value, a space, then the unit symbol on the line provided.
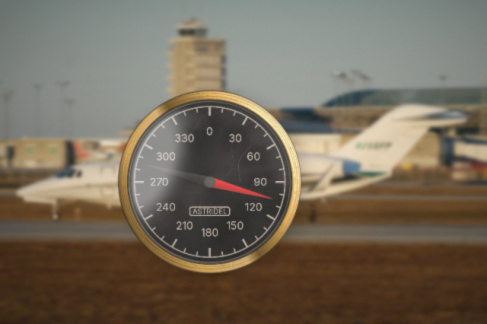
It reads 105 °
